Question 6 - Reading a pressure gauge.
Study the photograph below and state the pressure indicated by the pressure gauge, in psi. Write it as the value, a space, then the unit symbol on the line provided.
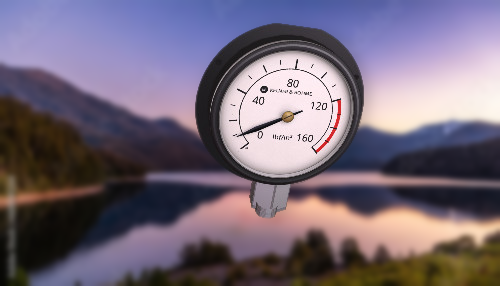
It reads 10 psi
